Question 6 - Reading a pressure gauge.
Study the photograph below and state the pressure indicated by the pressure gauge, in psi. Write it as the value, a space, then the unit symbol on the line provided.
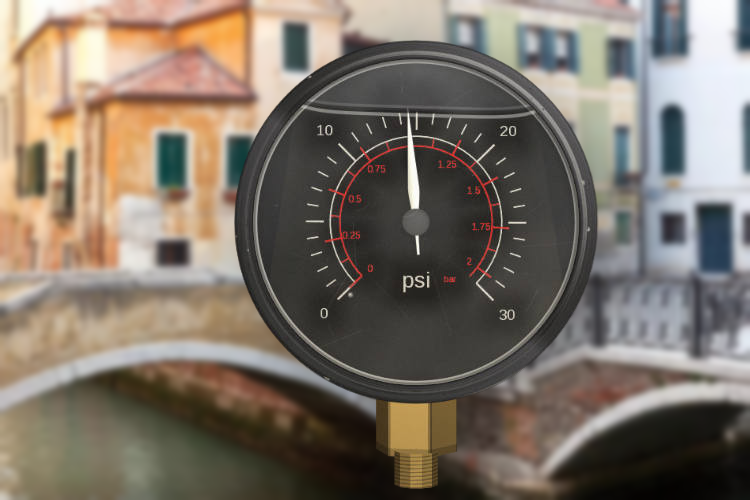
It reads 14.5 psi
